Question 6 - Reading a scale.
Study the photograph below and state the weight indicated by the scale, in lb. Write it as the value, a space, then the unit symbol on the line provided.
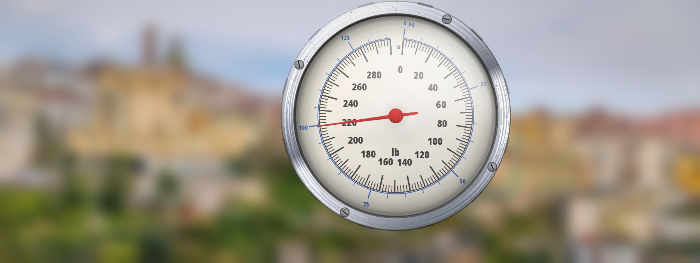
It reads 220 lb
